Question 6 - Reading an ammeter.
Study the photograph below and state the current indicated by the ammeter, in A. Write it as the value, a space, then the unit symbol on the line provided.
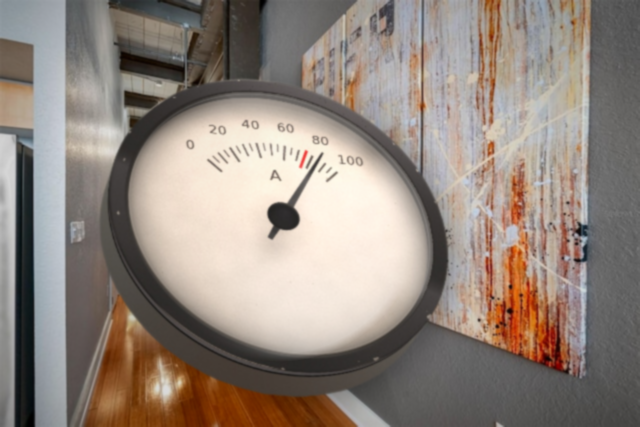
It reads 85 A
